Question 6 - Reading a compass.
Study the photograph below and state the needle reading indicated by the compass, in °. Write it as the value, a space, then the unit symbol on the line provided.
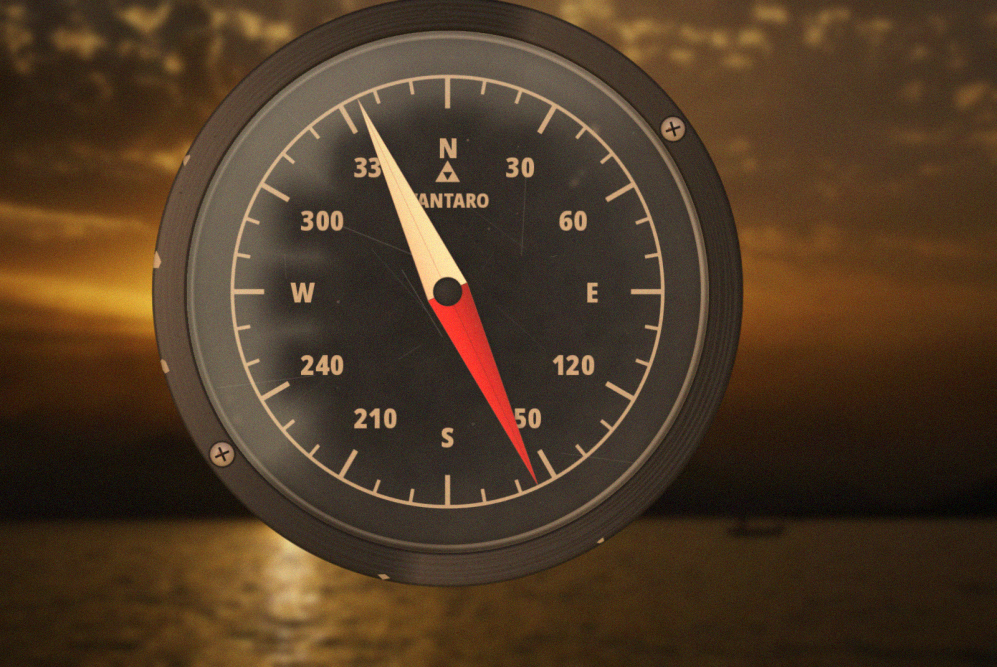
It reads 155 °
